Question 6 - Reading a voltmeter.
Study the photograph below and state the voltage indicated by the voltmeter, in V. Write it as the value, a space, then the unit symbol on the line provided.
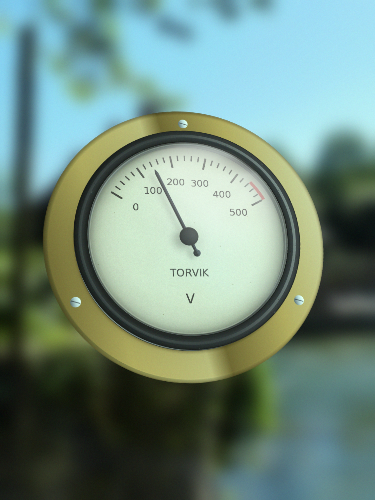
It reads 140 V
